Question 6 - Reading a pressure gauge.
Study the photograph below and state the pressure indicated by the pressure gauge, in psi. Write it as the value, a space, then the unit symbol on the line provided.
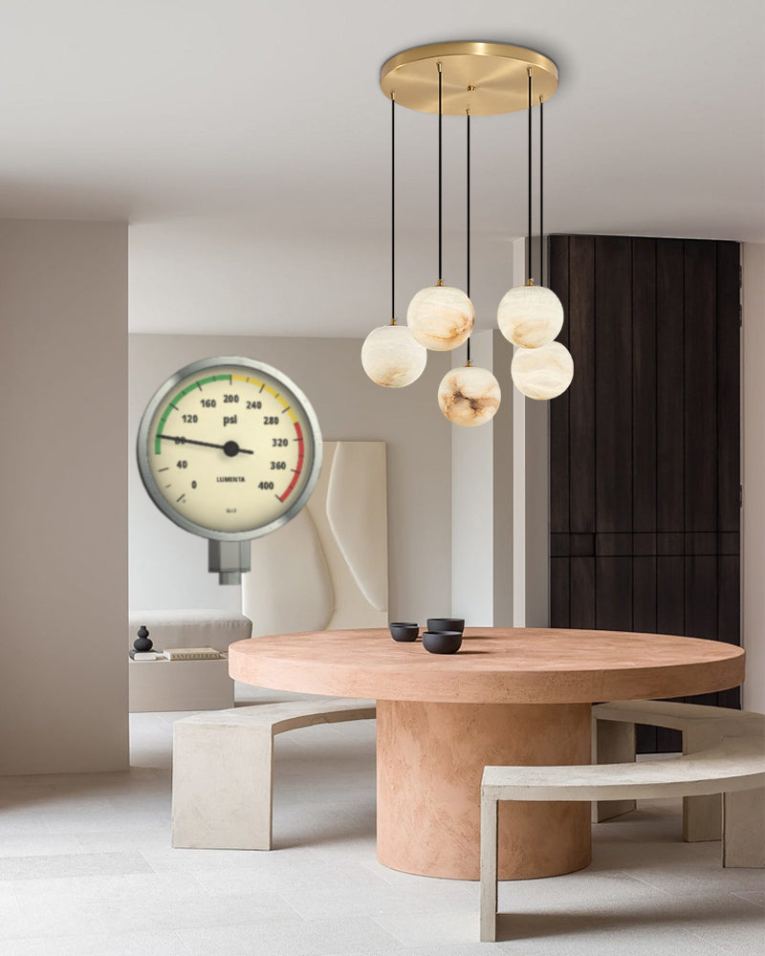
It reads 80 psi
